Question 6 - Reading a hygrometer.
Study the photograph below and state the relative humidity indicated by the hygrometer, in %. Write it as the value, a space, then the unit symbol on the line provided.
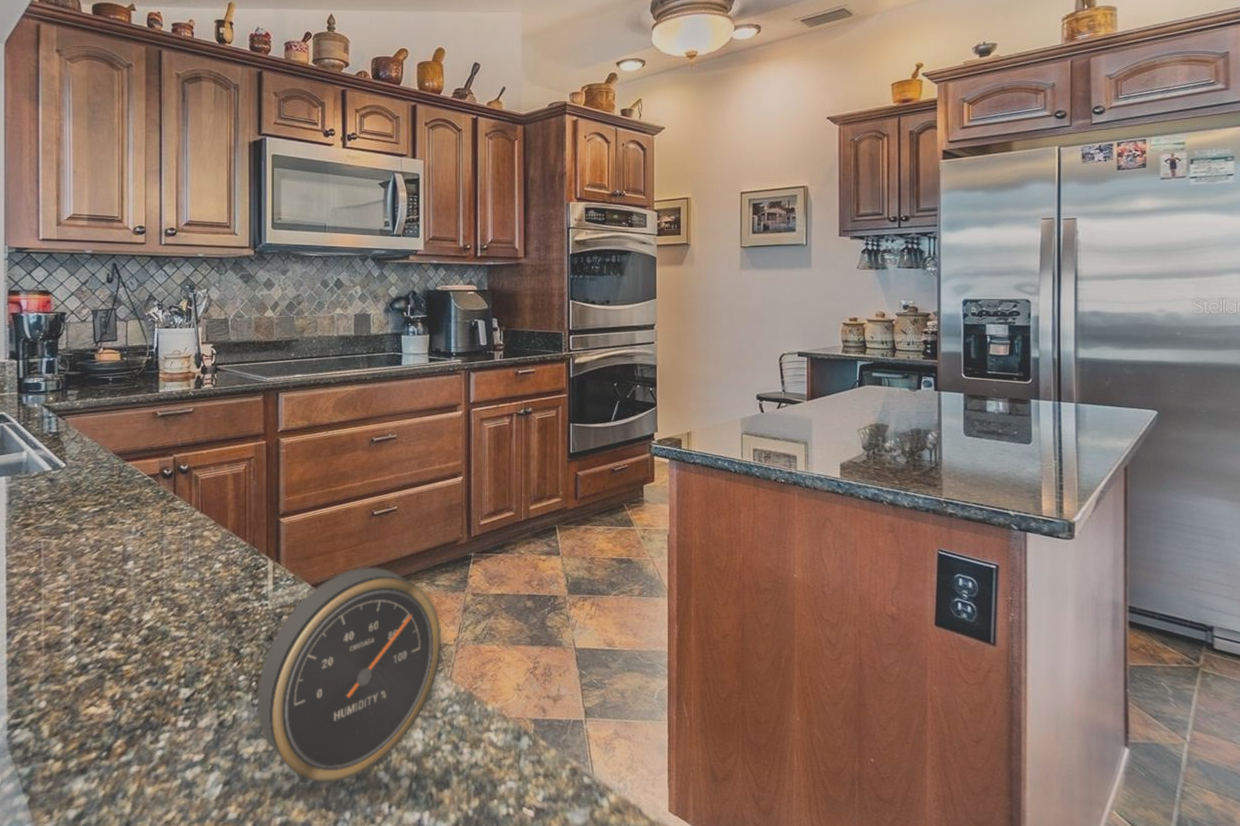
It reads 80 %
